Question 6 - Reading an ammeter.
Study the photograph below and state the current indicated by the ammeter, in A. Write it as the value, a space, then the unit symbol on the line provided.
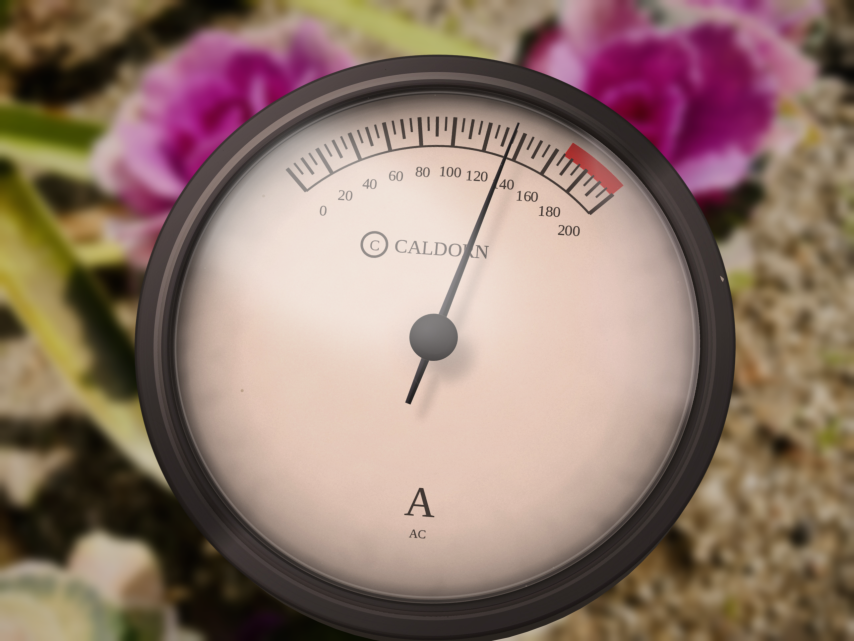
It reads 135 A
